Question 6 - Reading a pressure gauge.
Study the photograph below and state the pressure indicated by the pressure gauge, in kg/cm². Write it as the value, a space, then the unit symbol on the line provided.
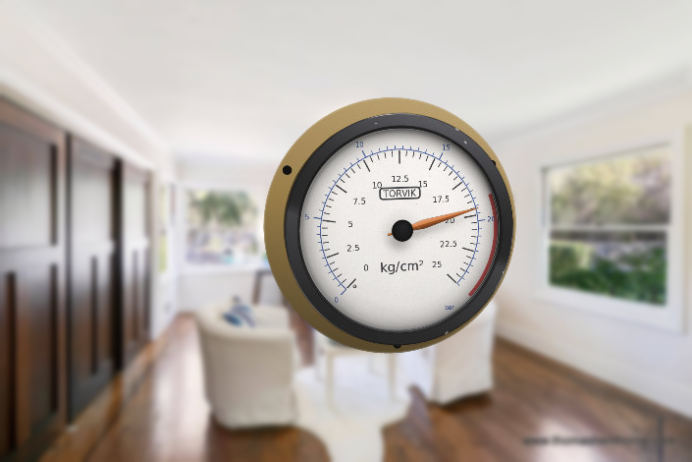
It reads 19.5 kg/cm²
